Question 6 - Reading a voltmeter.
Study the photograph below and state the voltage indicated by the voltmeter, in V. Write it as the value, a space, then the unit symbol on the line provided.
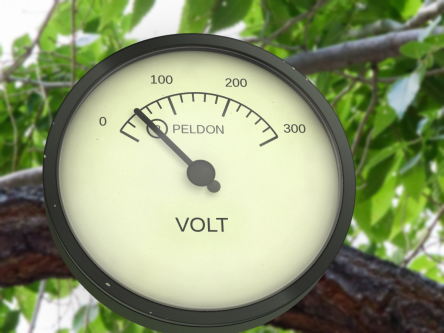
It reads 40 V
